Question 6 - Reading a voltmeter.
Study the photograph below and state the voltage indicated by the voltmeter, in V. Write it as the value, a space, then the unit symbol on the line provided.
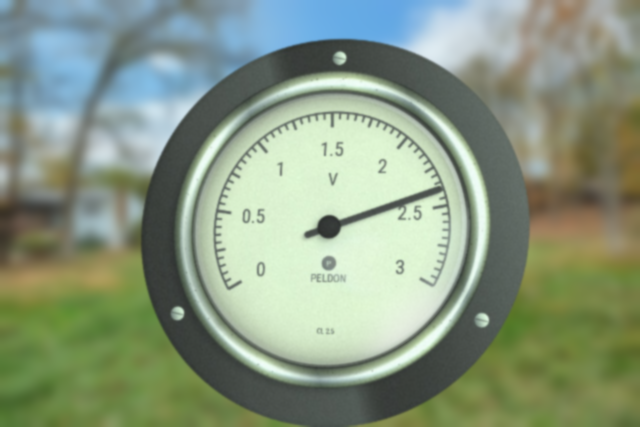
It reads 2.4 V
